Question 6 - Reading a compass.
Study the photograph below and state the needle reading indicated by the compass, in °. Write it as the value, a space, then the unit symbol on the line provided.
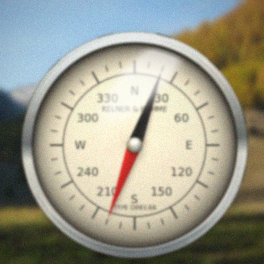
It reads 200 °
